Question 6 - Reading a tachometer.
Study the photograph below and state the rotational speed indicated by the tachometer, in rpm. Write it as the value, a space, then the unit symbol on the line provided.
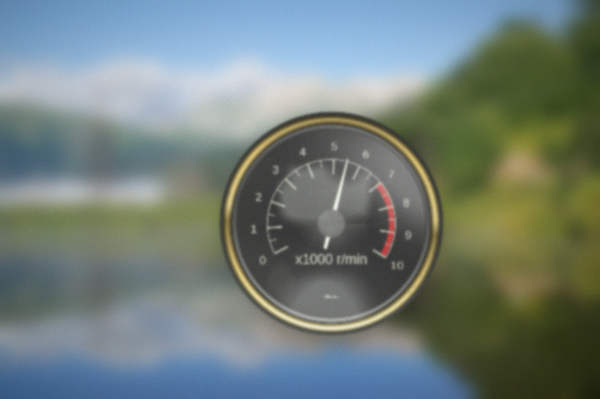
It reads 5500 rpm
